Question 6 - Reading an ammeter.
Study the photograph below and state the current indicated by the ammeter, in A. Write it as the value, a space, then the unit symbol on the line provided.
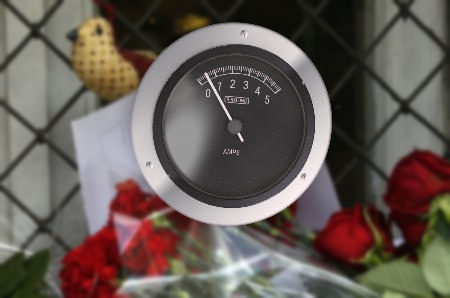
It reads 0.5 A
